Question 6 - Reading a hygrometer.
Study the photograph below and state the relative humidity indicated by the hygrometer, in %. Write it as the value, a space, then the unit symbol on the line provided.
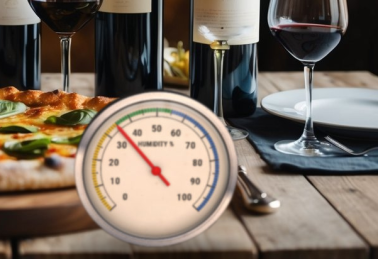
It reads 35 %
